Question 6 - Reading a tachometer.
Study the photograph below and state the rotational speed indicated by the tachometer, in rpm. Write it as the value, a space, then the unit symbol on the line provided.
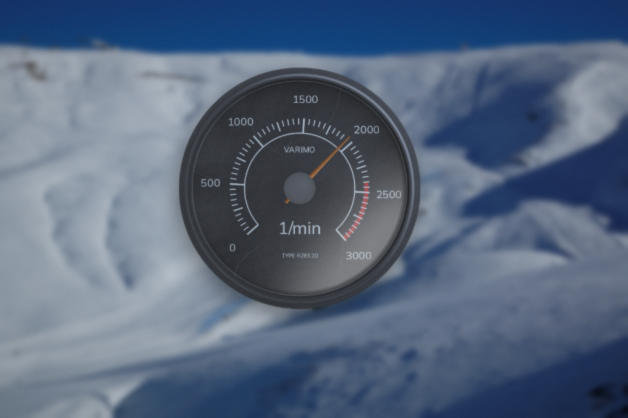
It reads 1950 rpm
